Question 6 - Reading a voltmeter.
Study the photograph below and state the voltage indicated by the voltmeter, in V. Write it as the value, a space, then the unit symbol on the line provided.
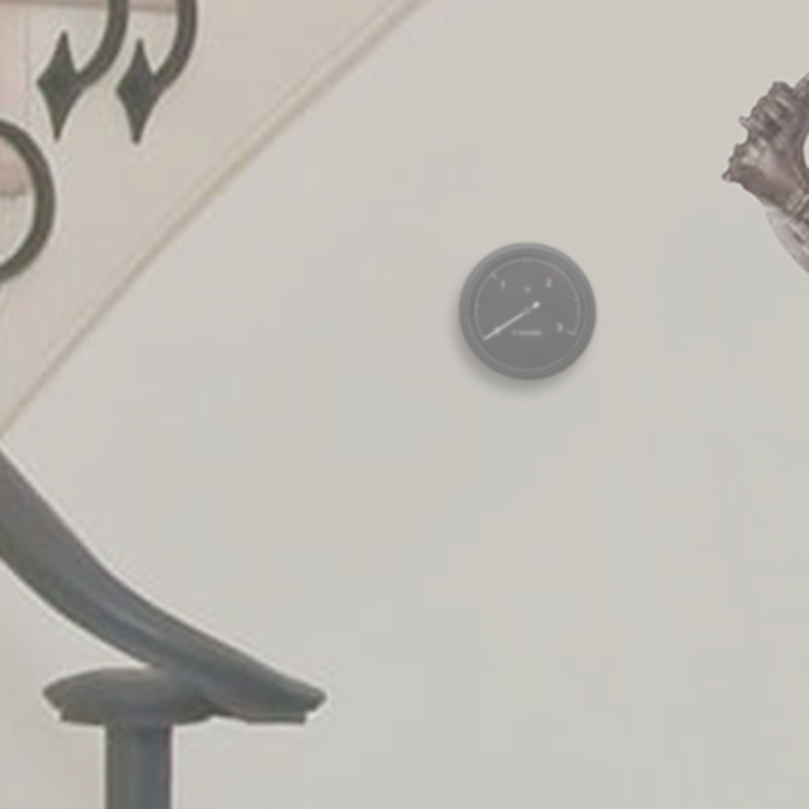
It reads 0 V
